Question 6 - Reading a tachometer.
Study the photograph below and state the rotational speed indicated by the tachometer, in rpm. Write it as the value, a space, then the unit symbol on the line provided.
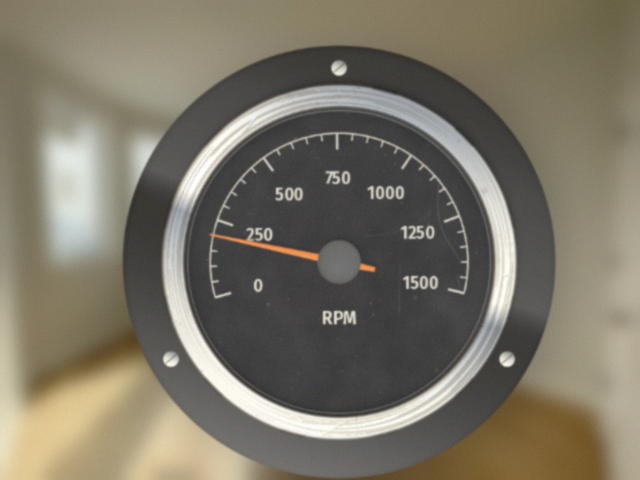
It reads 200 rpm
